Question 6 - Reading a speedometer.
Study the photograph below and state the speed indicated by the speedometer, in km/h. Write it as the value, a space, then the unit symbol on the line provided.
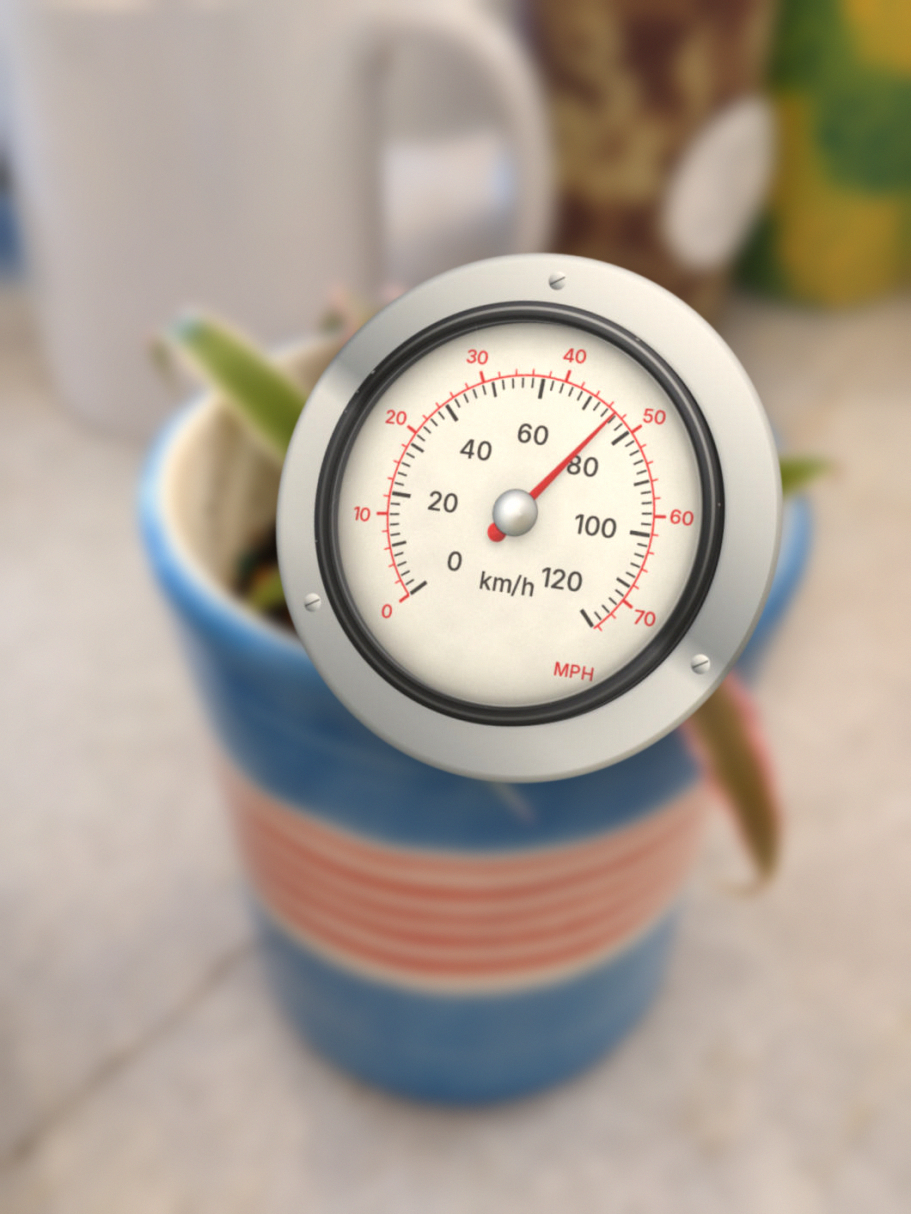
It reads 76 km/h
